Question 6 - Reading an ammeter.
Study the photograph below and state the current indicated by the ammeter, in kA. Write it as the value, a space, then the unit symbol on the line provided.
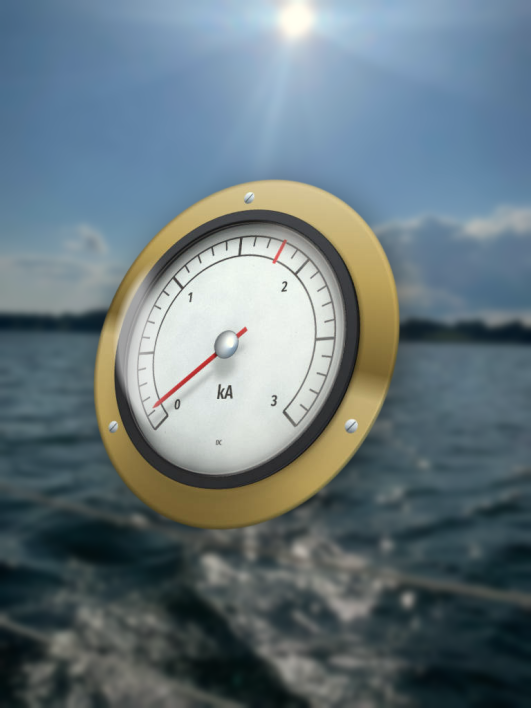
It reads 0.1 kA
